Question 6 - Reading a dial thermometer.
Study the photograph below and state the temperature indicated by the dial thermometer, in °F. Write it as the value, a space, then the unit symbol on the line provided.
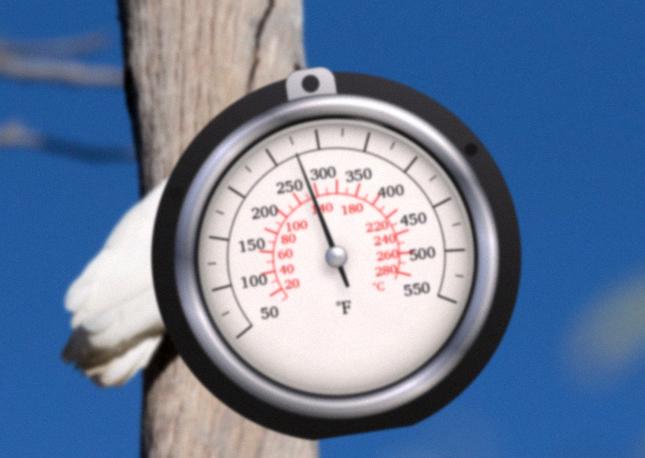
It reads 275 °F
